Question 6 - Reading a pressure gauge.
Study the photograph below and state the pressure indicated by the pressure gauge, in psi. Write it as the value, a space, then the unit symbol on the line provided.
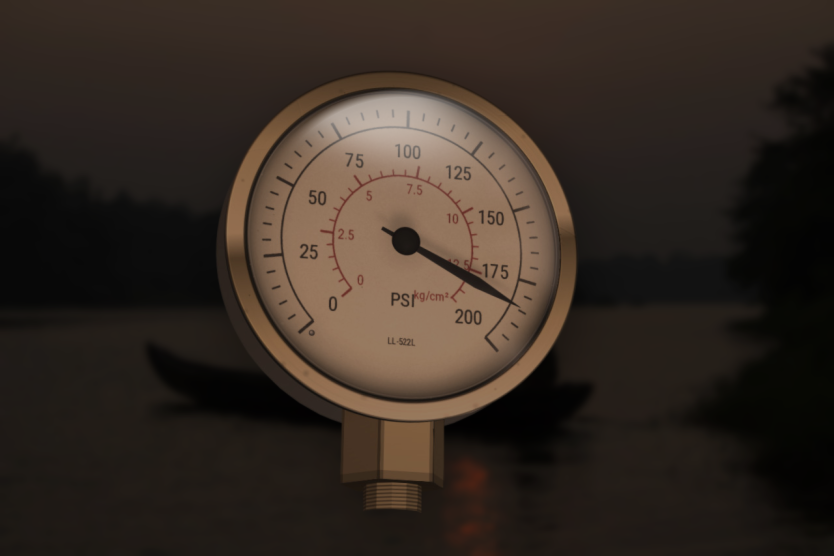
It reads 185 psi
